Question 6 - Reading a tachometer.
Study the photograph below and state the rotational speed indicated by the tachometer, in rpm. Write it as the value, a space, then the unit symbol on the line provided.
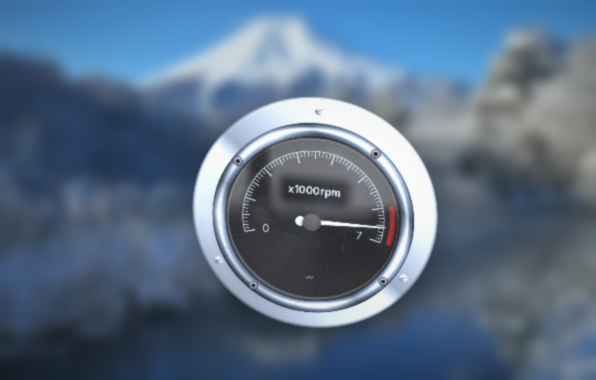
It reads 6500 rpm
